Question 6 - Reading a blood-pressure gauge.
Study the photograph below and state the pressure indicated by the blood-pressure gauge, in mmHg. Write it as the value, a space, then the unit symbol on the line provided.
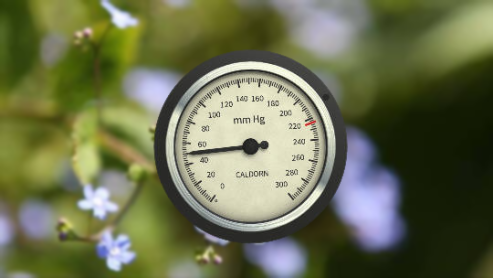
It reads 50 mmHg
